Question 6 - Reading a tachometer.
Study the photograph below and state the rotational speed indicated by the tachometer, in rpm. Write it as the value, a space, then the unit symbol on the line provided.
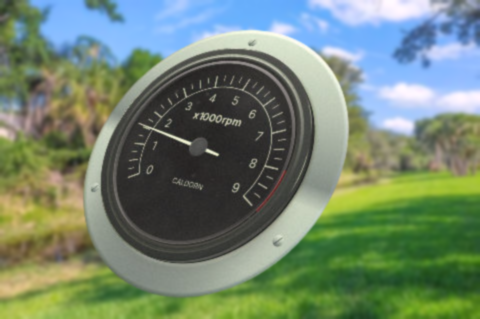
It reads 1500 rpm
